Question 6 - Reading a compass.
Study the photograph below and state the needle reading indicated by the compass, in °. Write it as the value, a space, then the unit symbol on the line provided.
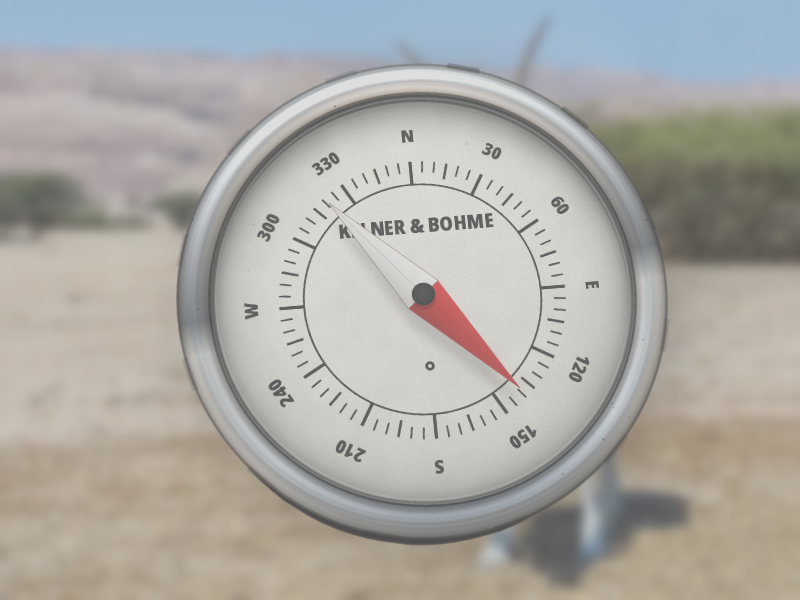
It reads 140 °
